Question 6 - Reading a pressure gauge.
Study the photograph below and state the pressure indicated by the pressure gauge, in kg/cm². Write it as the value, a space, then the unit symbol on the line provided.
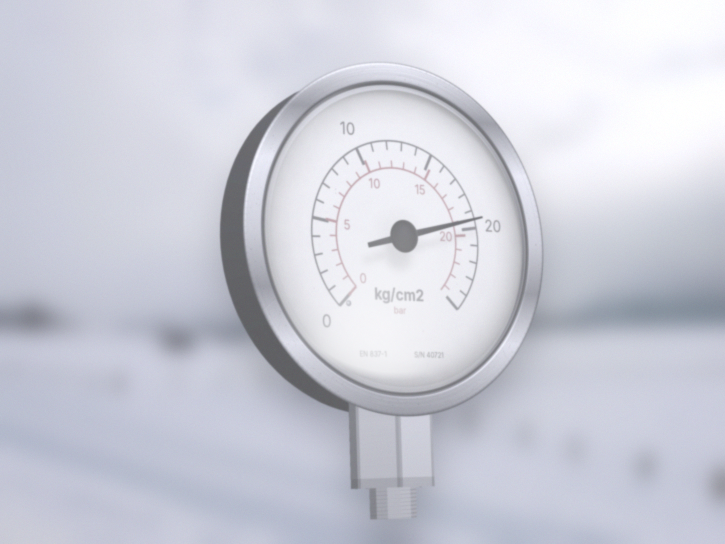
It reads 19.5 kg/cm²
